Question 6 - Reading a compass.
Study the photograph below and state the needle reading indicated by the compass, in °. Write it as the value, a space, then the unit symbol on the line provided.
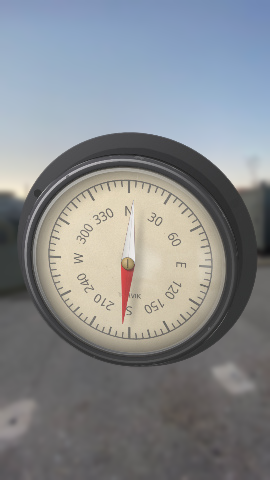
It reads 185 °
